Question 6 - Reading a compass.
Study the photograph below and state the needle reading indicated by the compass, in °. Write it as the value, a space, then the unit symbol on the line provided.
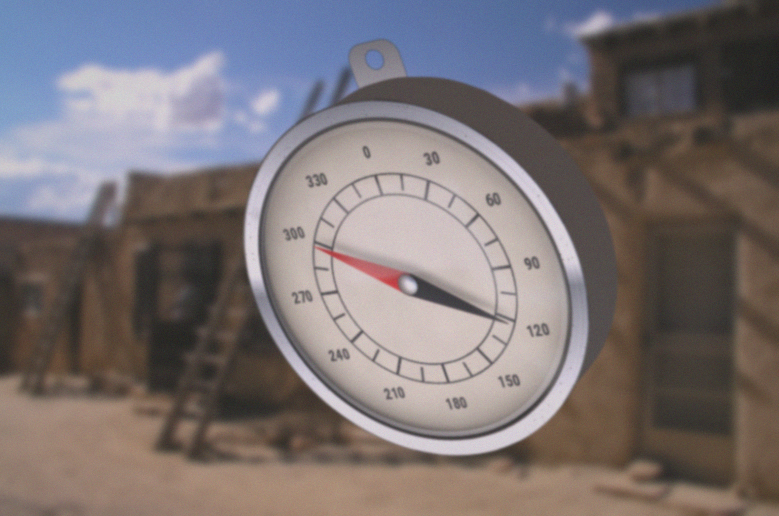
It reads 300 °
